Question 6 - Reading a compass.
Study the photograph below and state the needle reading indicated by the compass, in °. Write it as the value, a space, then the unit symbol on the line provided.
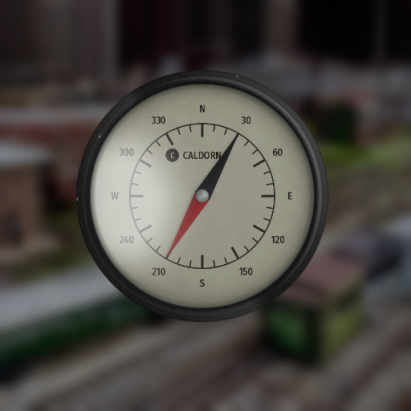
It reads 210 °
